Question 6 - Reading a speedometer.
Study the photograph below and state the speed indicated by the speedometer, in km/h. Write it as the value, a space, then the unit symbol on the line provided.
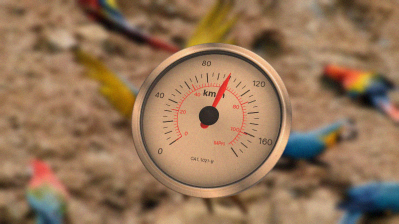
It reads 100 km/h
